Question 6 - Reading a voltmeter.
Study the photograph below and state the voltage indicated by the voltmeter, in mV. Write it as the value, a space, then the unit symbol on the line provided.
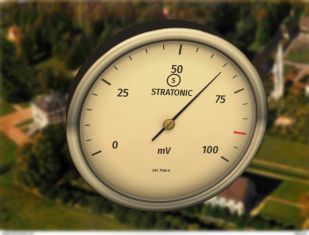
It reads 65 mV
